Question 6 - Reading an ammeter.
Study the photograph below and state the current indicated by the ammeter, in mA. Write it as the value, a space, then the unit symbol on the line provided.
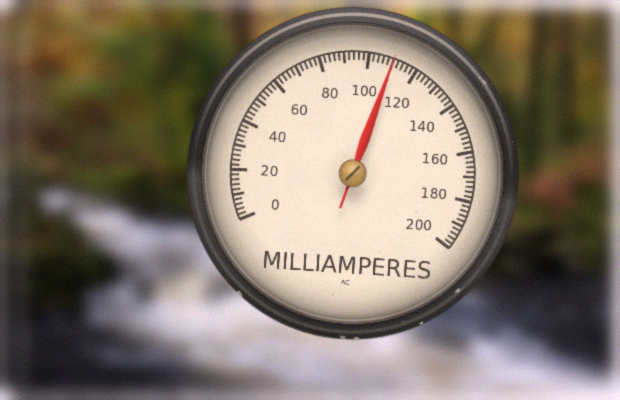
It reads 110 mA
